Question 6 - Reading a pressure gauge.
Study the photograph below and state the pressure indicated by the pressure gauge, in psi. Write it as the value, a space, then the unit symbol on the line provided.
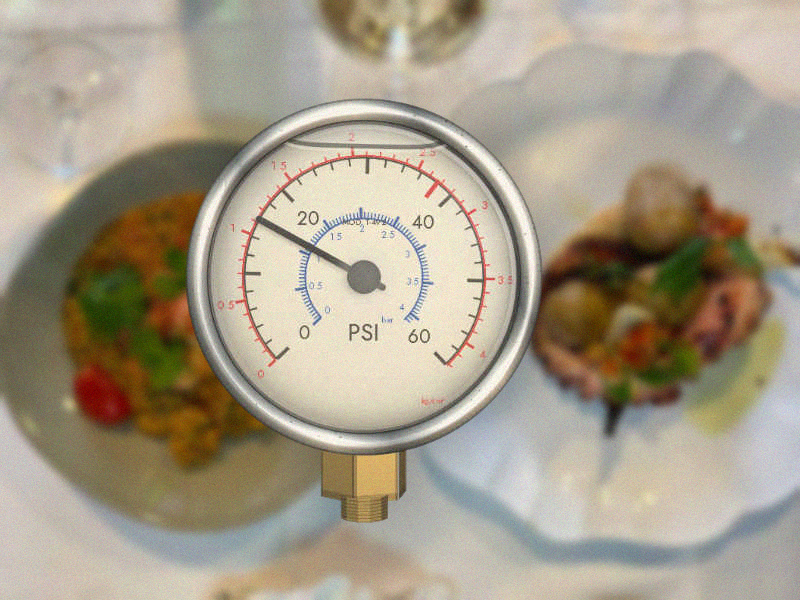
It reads 16 psi
